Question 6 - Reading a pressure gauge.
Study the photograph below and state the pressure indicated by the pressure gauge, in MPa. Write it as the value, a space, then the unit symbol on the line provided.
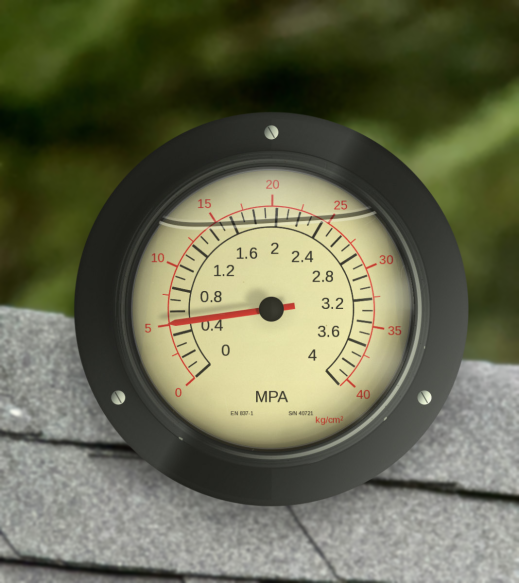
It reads 0.5 MPa
